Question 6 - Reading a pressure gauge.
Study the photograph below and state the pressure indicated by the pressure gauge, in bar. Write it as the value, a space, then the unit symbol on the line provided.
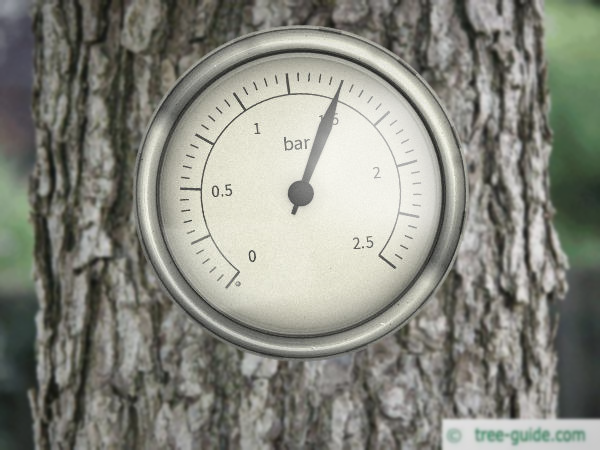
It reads 1.5 bar
